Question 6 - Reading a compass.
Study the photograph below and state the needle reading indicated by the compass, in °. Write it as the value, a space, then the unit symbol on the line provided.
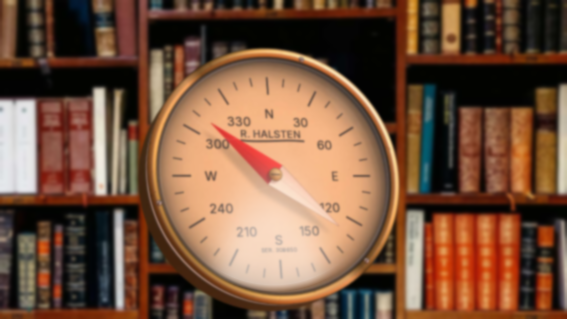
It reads 310 °
